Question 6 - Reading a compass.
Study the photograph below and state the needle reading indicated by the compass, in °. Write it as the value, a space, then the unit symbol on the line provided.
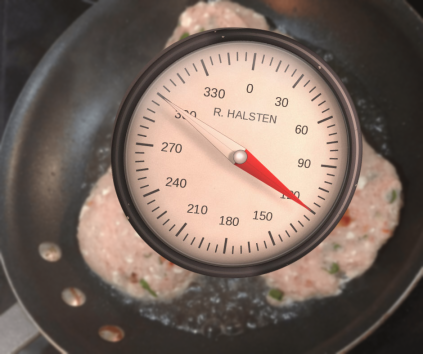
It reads 120 °
